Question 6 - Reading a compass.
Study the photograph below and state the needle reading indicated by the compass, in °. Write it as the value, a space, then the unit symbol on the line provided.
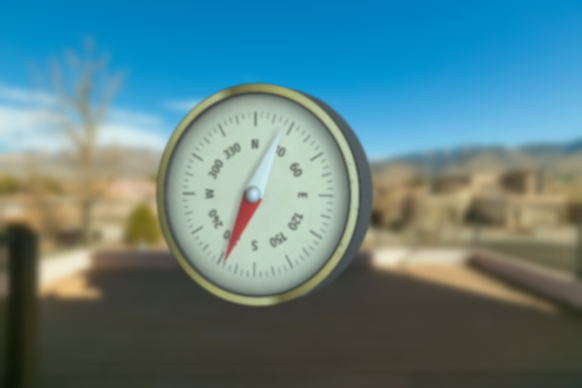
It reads 205 °
